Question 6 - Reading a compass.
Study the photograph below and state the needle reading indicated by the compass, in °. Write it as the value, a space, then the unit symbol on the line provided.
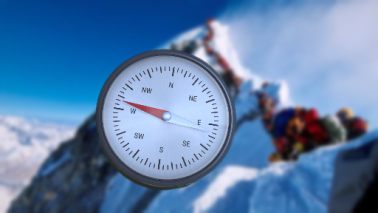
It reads 280 °
